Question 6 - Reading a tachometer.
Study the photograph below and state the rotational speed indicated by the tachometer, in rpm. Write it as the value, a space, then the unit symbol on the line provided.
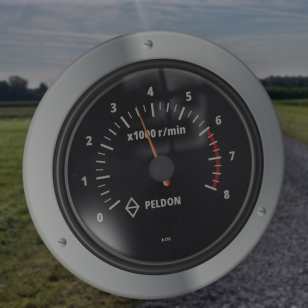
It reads 3500 rpm
